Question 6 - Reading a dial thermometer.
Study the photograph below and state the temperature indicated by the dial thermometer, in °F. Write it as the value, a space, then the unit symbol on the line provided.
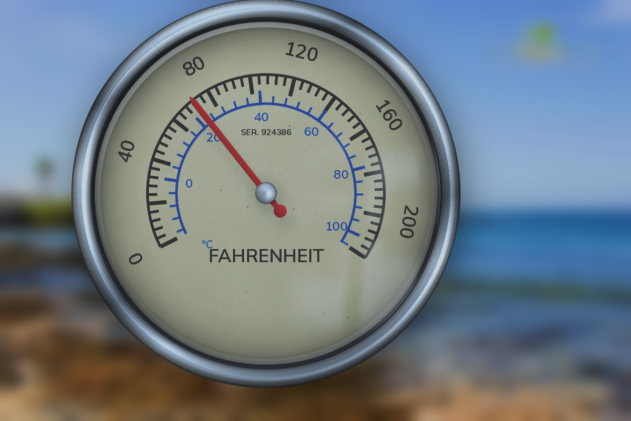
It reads 72 °F
